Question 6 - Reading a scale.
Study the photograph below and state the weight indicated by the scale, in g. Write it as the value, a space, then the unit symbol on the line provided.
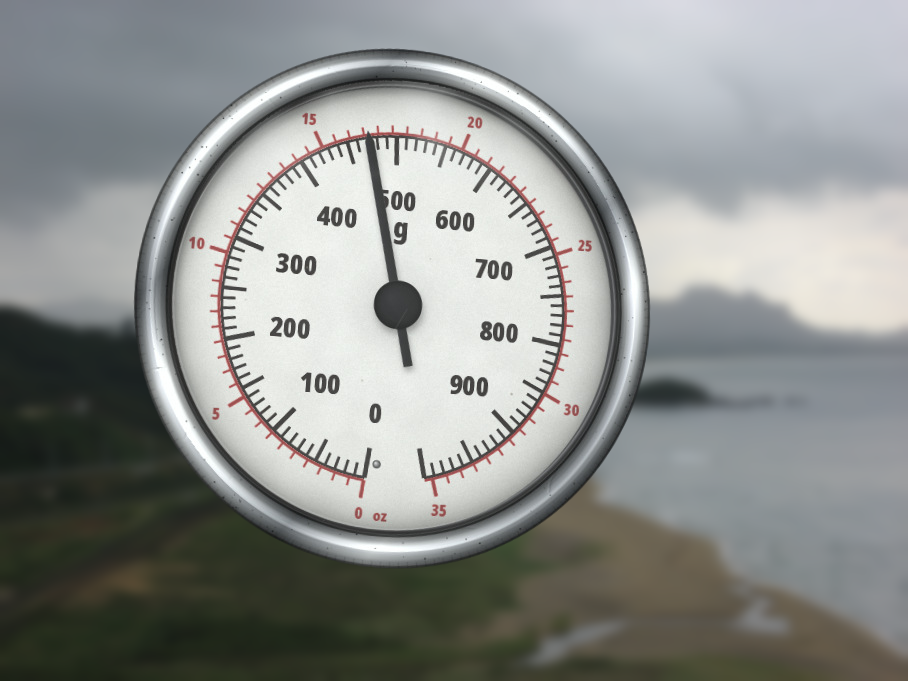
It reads 470 g
